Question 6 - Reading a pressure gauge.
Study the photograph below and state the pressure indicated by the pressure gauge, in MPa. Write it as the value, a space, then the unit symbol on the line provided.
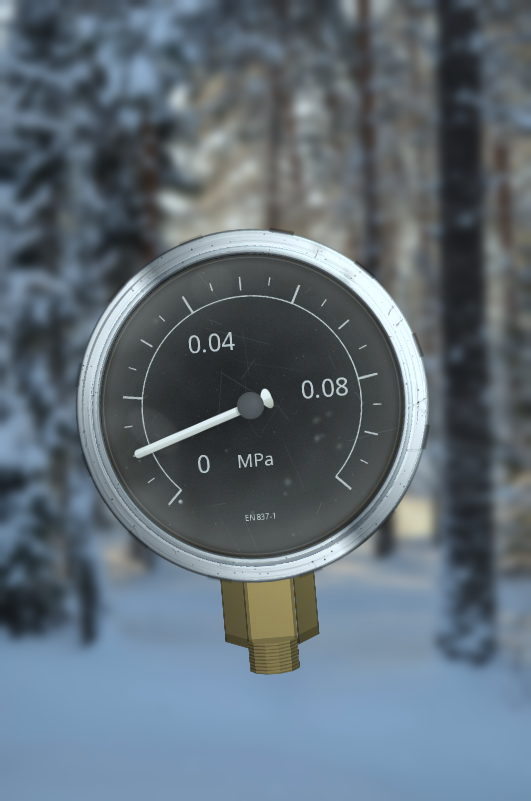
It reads 0.01 MPa
